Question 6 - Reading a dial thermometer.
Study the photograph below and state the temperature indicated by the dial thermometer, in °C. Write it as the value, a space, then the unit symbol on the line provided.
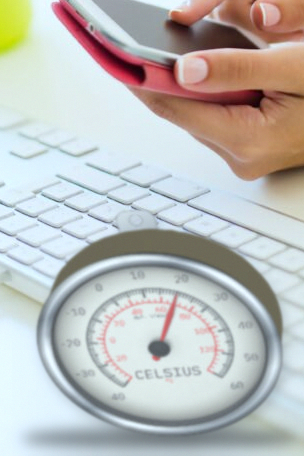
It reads 20 °C
